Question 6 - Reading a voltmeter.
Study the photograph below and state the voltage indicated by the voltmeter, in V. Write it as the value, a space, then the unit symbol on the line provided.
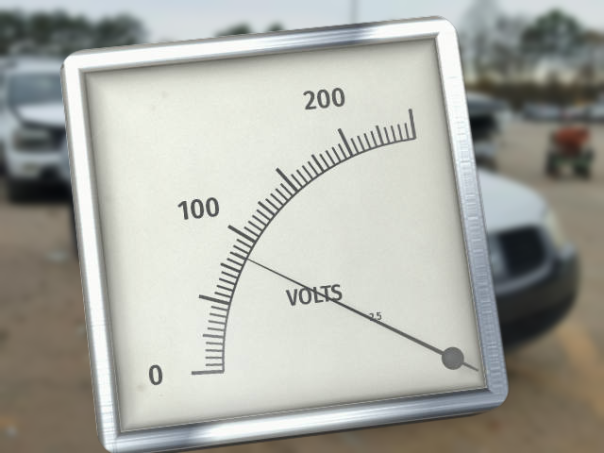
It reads 85 V
